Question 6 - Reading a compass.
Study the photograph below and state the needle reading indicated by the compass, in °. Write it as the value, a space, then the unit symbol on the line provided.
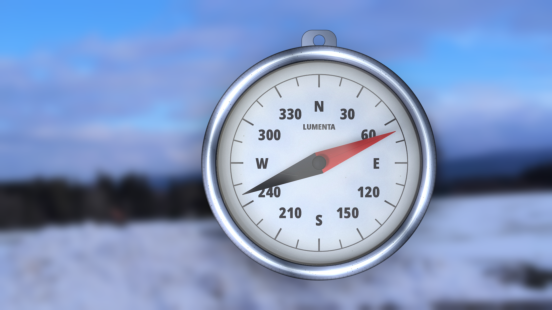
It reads 67.5 °
